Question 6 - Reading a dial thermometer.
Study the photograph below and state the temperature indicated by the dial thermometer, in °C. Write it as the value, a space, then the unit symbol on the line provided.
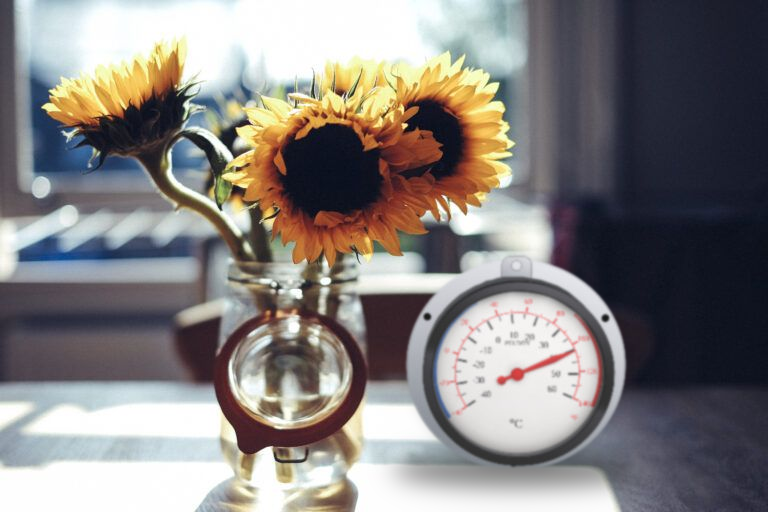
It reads 40 °C
